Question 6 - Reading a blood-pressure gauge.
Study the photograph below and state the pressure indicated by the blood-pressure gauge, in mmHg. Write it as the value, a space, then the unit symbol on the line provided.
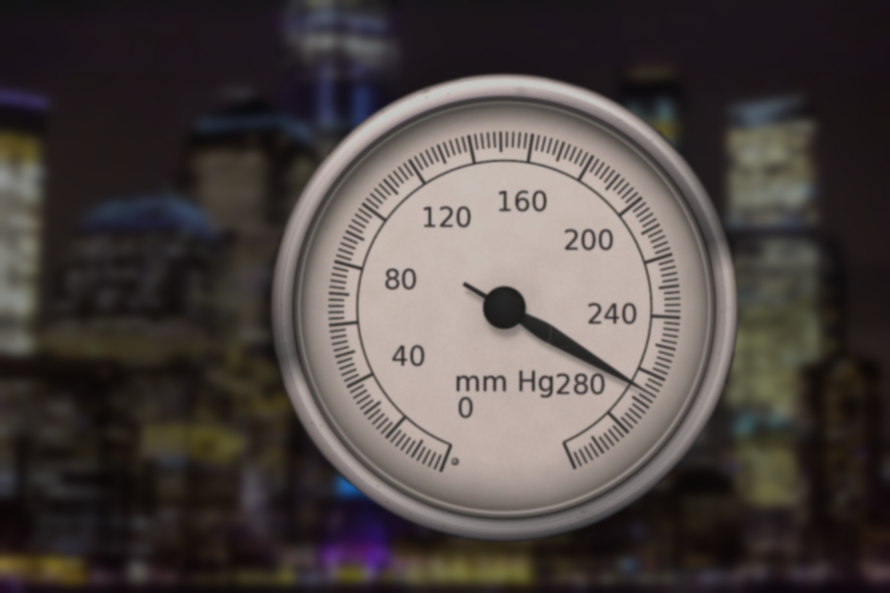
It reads 266 mmHg
